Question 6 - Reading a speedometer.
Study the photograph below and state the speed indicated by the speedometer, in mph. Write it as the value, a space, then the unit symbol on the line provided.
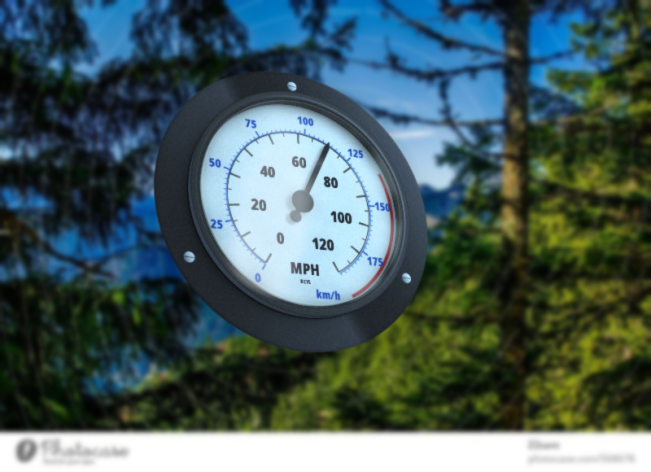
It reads 70 mph
